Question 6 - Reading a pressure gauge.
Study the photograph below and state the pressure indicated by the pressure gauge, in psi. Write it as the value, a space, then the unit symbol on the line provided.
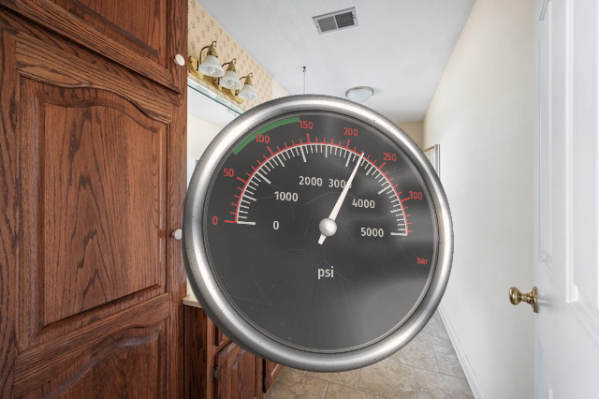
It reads 3200 psi
